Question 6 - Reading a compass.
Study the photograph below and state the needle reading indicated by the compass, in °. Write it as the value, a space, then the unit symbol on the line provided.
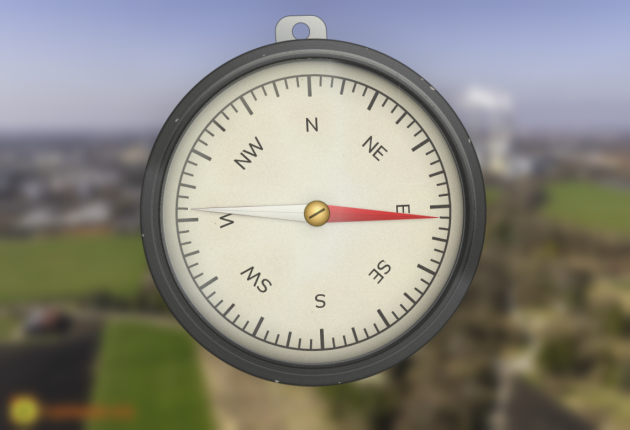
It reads 95 °
